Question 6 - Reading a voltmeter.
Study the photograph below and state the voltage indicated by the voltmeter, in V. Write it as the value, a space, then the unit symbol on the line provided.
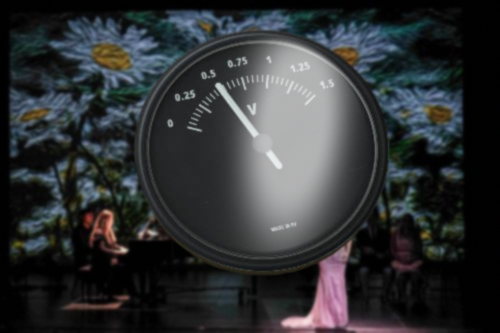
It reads 0.5 V
